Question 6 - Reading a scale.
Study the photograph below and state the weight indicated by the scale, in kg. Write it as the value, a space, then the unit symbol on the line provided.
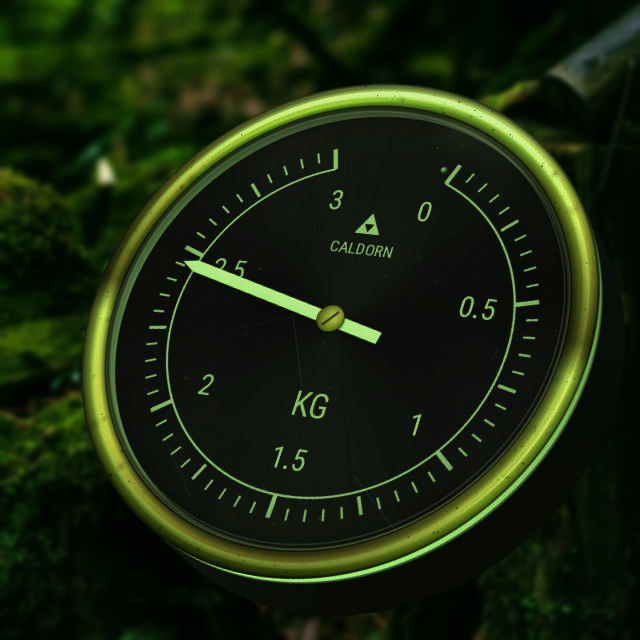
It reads 2.45 kg
